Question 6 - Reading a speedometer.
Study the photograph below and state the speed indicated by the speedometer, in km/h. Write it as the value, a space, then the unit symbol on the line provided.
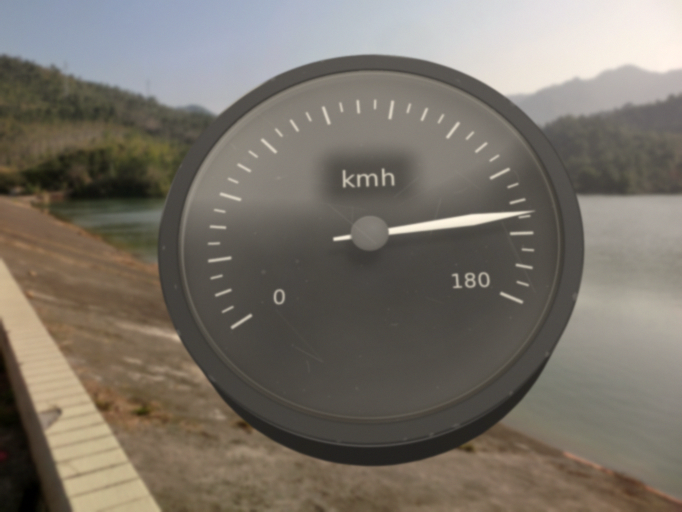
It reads 155 km/h
